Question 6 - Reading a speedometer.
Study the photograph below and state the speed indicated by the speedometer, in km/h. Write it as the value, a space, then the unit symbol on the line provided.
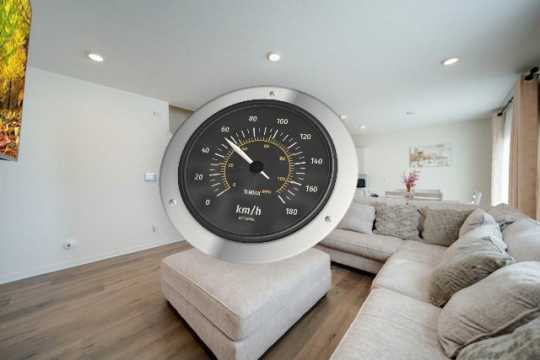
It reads 55 km/h
